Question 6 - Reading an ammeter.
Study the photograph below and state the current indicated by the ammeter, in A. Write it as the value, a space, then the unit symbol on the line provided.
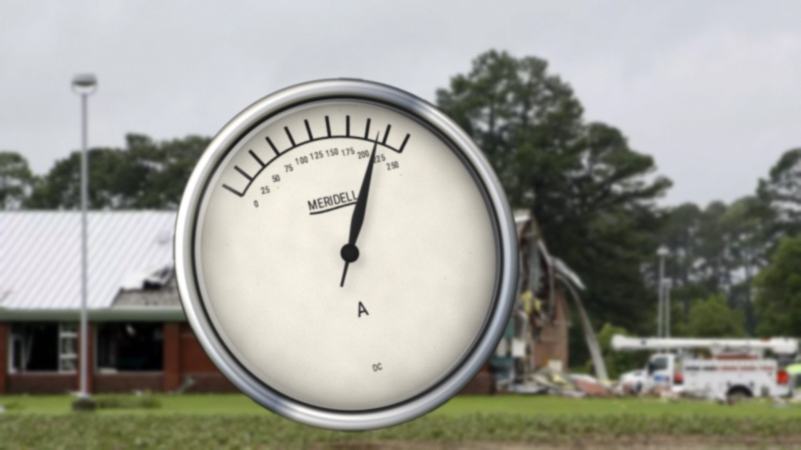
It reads 212.5 A
